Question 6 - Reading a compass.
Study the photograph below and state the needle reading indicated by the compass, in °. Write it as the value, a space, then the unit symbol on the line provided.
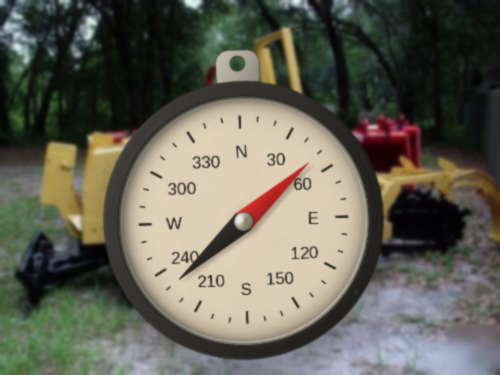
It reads 50 °
